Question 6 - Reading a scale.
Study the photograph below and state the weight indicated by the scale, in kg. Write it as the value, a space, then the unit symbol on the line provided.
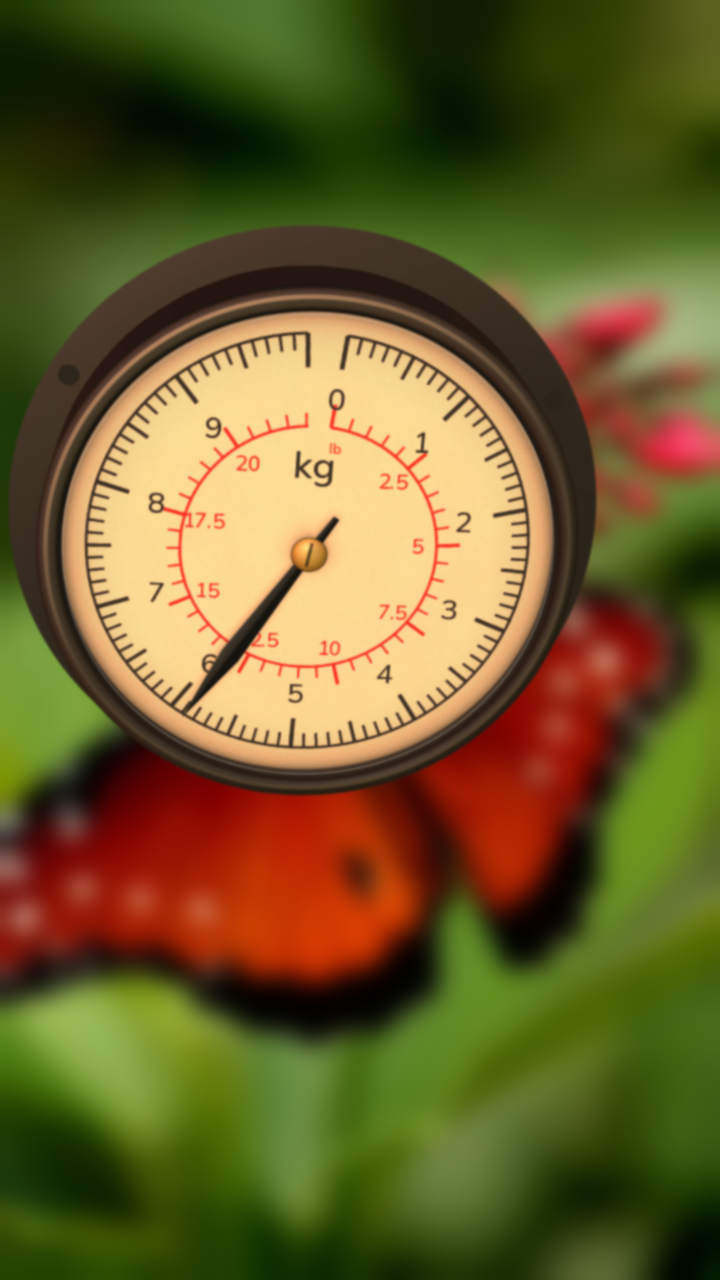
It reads 5.9 kg
